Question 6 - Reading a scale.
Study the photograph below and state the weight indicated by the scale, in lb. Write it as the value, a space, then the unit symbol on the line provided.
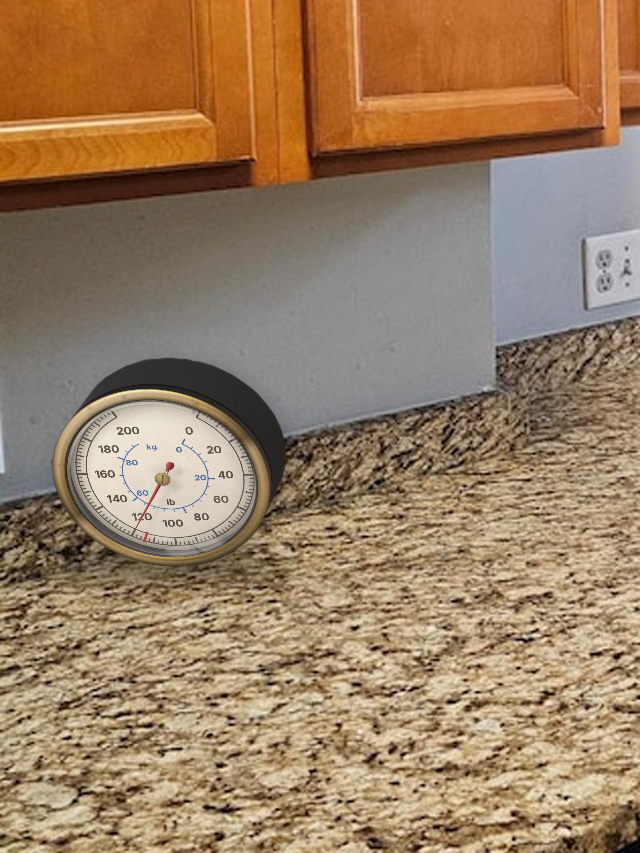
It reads 120 lb
